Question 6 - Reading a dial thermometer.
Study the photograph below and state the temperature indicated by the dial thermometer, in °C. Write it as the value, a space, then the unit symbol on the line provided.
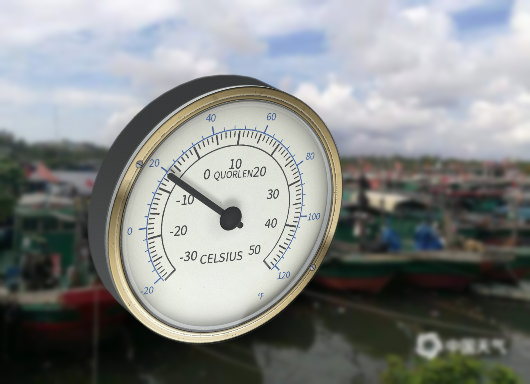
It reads -7 °C
